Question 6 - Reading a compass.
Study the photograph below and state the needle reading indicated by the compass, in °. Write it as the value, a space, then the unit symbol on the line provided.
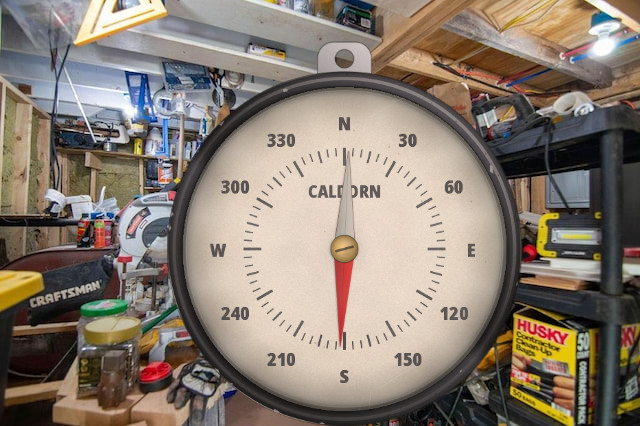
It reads 182.5 °
